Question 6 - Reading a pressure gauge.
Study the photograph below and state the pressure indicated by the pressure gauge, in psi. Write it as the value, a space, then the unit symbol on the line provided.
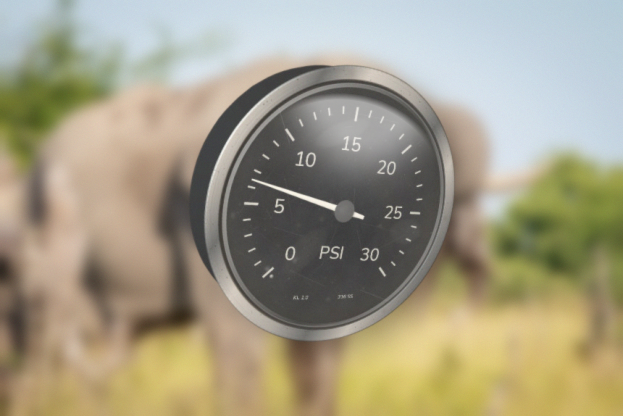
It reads 6.5 psi
